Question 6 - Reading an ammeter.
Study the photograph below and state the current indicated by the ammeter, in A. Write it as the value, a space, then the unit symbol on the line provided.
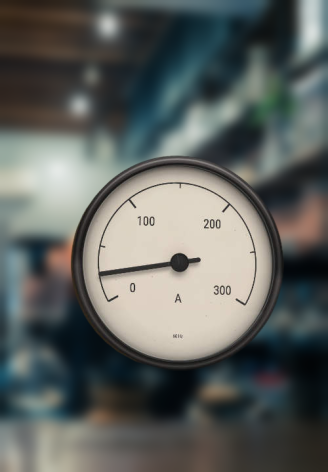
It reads 25 A
